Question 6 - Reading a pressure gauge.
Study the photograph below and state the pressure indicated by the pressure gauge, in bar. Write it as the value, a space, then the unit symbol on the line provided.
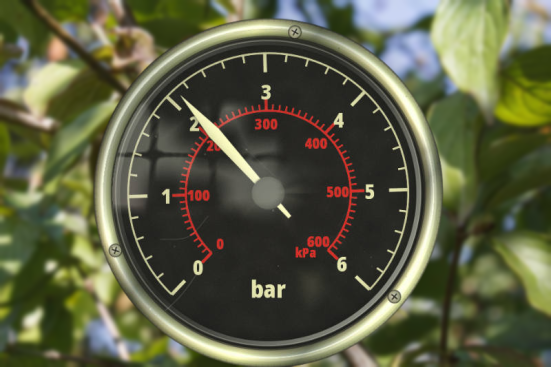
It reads 2.1 bar
